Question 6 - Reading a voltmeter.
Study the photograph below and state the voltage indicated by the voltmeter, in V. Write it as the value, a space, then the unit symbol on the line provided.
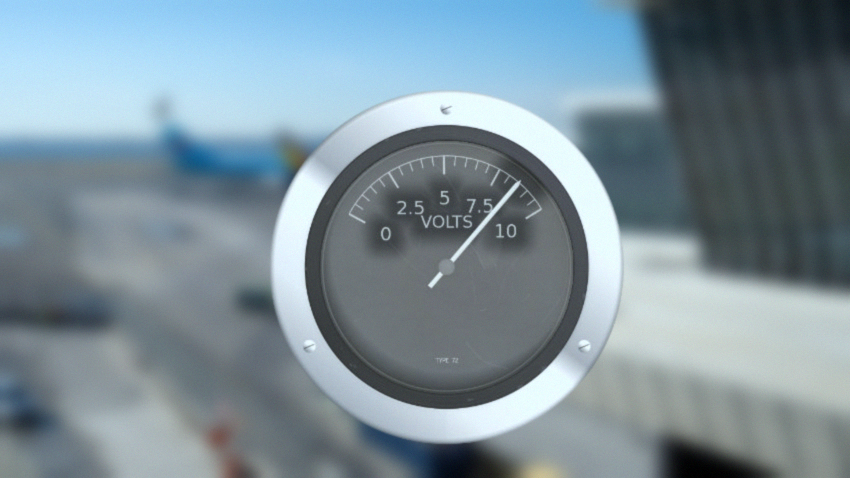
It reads 8.5 V
